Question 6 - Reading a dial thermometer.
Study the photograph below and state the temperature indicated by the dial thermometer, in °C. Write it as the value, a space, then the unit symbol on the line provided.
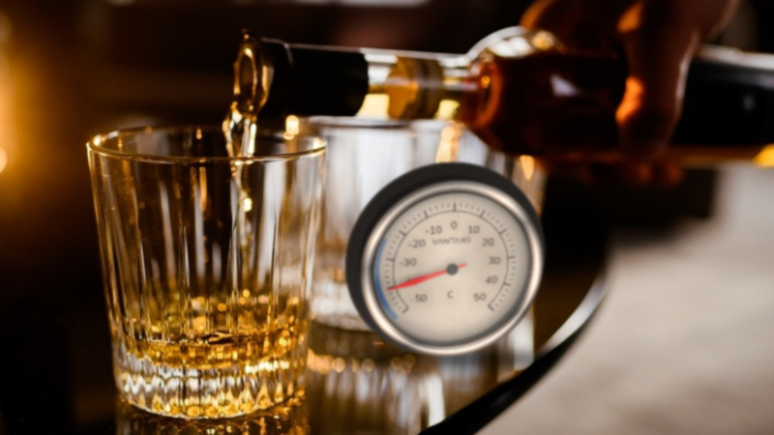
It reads -40 °C
